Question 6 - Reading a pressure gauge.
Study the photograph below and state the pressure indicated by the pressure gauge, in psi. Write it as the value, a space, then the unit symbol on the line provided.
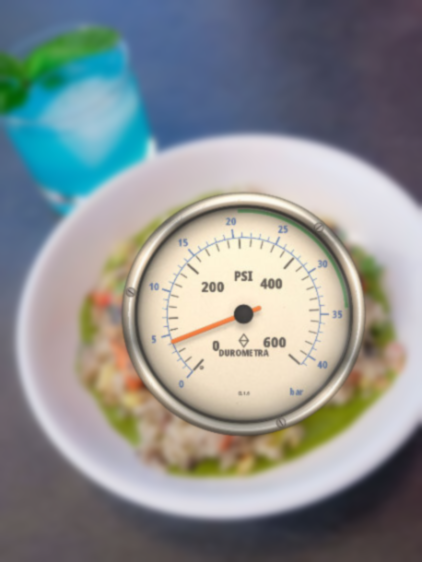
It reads 60 psi
